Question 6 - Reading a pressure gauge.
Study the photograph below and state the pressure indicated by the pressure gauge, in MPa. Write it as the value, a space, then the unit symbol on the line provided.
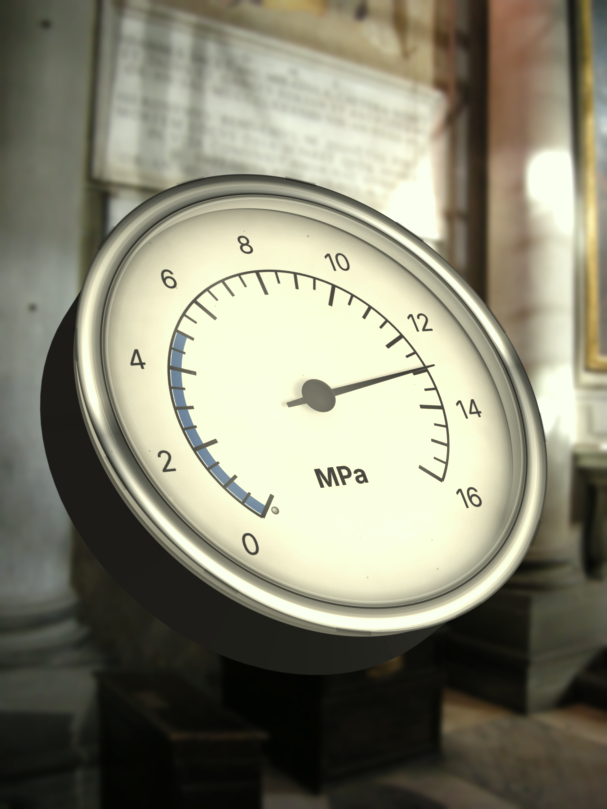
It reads 13 MPa
